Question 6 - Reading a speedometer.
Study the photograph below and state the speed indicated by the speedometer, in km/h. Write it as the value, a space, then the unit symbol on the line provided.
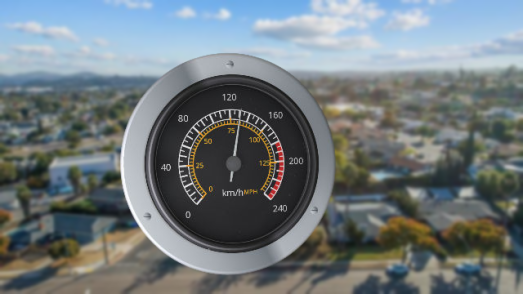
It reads 130 km/h
